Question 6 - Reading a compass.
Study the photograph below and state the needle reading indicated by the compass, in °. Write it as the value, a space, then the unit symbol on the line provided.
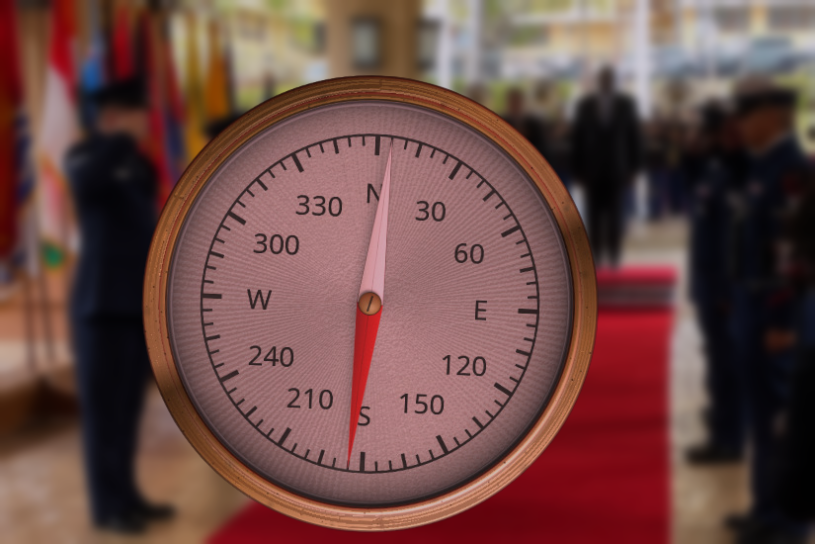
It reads 185 °
